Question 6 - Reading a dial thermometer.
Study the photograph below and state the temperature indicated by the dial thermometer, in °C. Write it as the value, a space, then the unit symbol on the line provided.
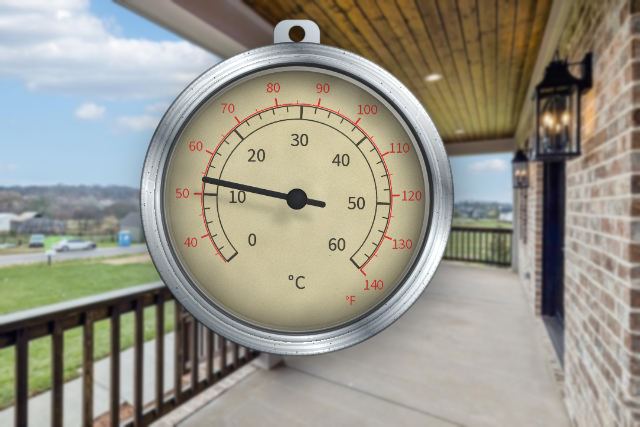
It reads 12 °C
